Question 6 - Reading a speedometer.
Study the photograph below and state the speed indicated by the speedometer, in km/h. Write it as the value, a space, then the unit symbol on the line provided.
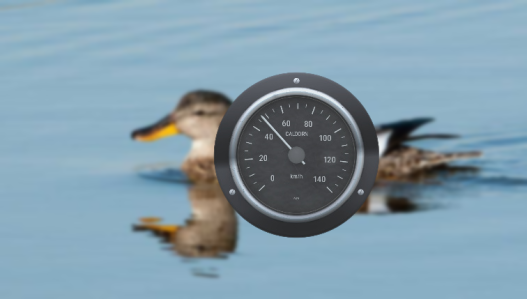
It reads 47.5 km/h
